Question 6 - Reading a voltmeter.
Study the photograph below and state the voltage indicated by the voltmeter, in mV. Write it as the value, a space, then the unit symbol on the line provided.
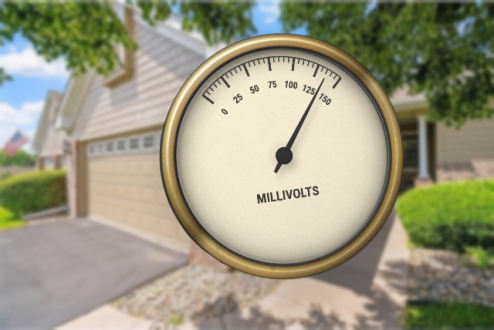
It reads 135 mV
